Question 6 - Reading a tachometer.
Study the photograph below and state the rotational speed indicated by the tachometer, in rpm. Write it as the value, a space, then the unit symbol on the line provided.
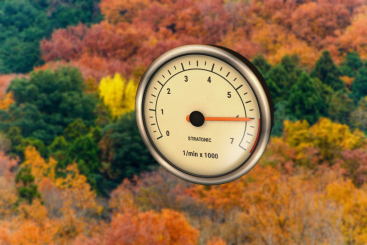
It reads 6000 rpm
